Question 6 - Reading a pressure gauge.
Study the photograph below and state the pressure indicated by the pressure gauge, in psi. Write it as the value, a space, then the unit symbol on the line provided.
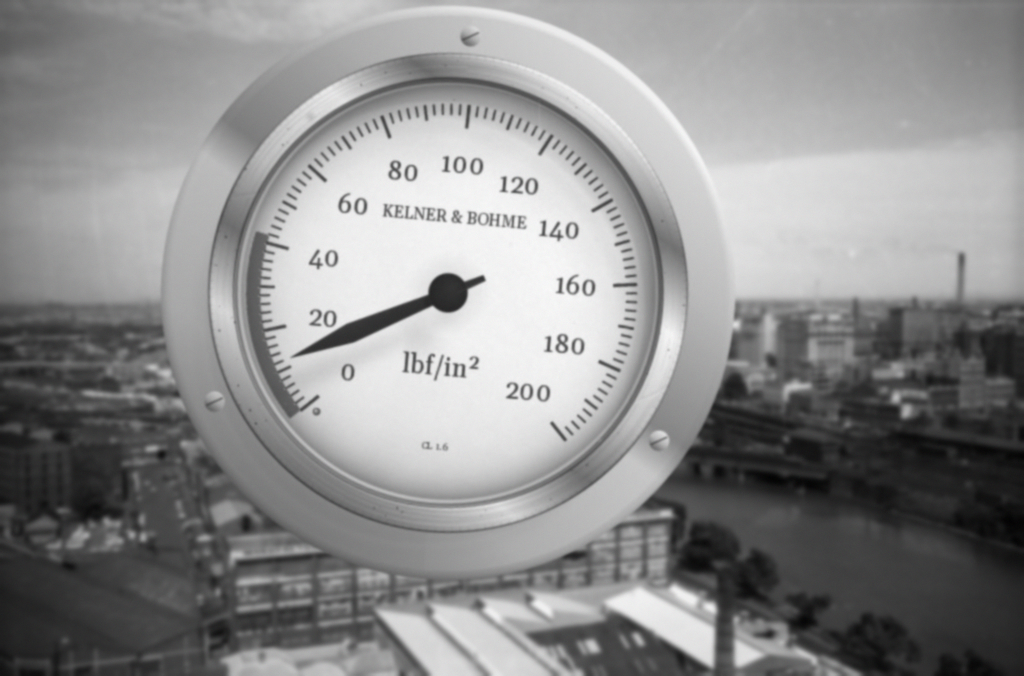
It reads 12 psi
